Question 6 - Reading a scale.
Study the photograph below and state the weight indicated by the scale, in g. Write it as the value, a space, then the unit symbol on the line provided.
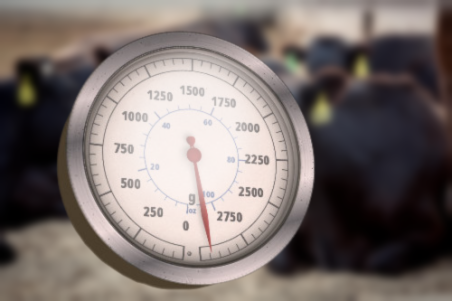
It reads 2950 g
